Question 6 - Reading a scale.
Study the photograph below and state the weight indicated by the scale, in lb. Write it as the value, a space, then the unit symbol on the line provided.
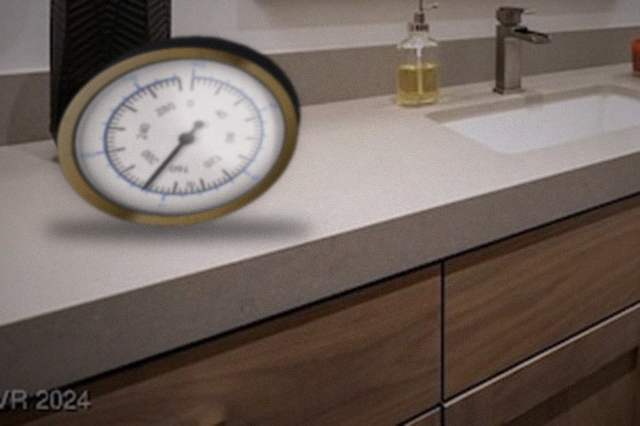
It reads 180 lb
